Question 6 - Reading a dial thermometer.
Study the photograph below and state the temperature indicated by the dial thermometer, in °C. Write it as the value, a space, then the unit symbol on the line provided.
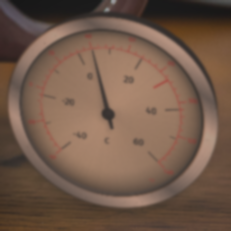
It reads 5 °C
